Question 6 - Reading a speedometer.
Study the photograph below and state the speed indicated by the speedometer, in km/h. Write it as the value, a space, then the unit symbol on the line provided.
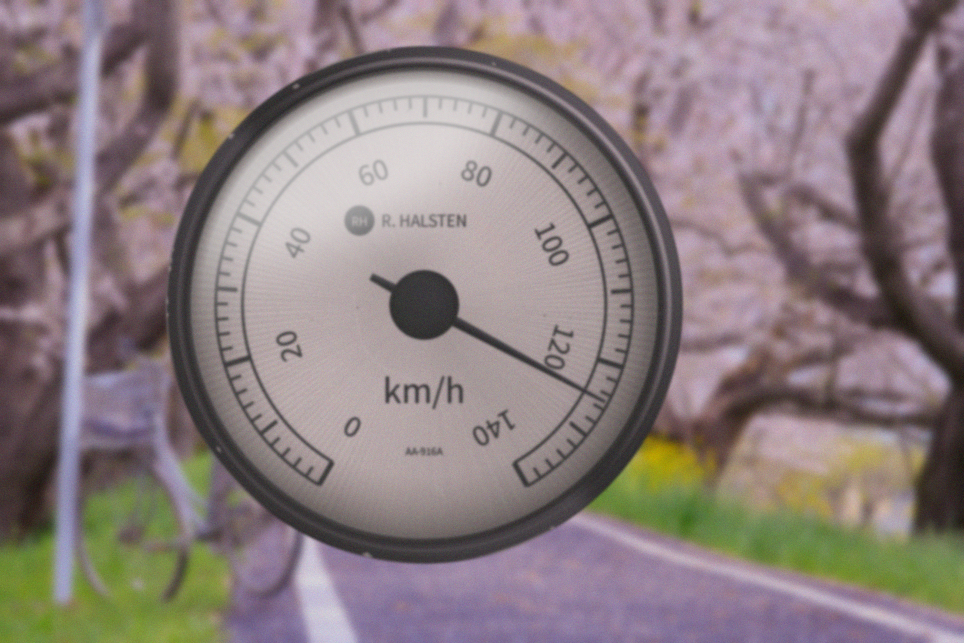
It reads 125 km/h
